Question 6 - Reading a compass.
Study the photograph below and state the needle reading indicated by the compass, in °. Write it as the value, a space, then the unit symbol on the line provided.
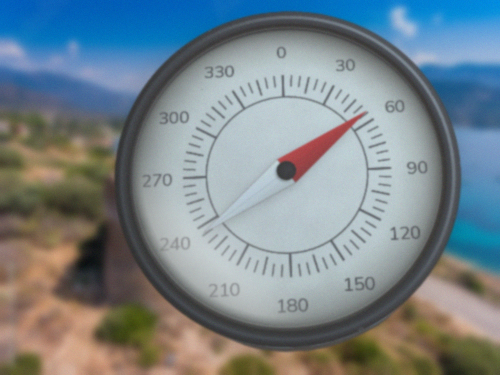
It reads 55 °
